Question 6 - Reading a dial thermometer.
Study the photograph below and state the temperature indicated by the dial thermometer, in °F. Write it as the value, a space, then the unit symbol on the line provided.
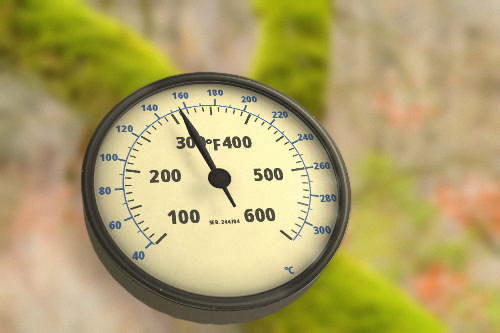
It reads 310 °F
